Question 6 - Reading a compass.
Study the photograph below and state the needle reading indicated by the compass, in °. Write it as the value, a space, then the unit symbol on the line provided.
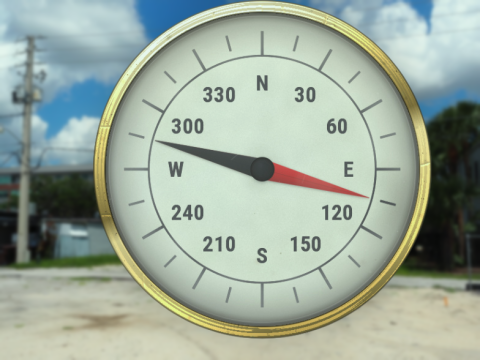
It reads 105 °
